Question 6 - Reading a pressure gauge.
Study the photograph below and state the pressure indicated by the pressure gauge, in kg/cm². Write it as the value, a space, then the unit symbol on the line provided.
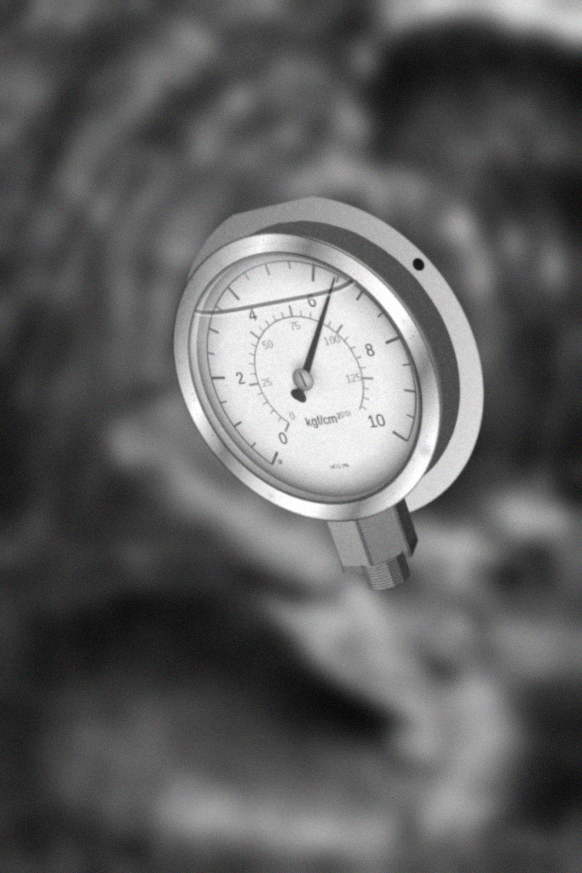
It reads 6.5 kg/cm²
